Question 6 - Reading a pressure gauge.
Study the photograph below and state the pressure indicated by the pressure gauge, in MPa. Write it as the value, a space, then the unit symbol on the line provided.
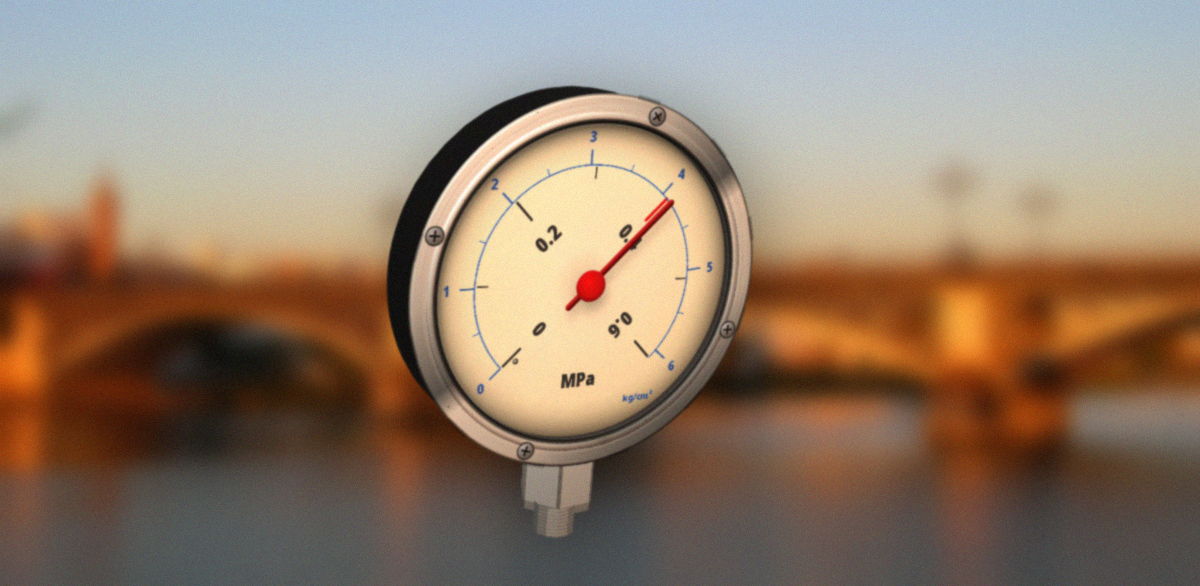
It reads 0.4 MPa
